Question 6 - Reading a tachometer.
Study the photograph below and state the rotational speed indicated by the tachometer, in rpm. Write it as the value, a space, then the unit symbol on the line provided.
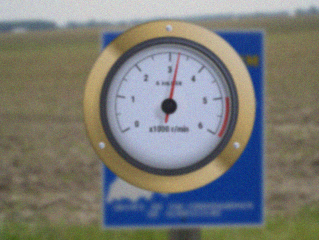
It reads 3250 rpm
